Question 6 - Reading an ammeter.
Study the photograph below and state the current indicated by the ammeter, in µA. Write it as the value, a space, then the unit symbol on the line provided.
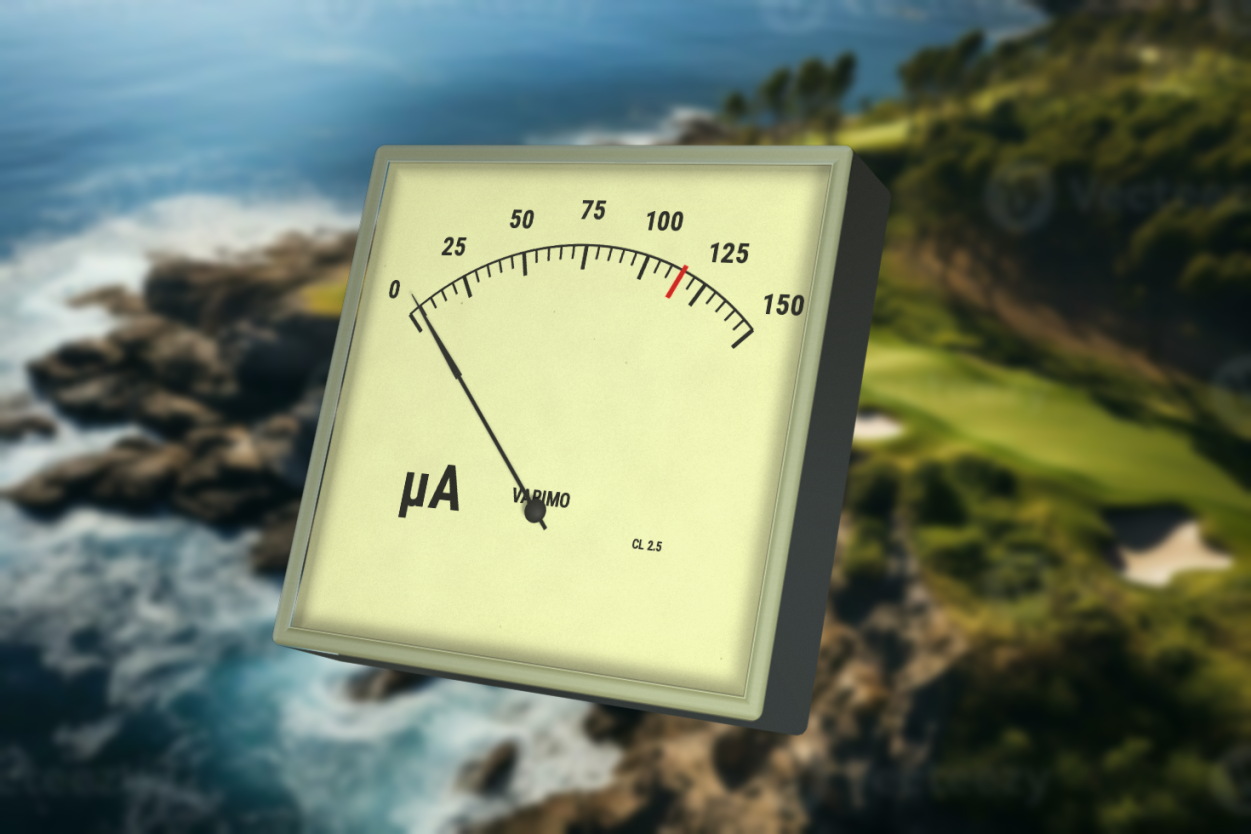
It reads 5 µA
